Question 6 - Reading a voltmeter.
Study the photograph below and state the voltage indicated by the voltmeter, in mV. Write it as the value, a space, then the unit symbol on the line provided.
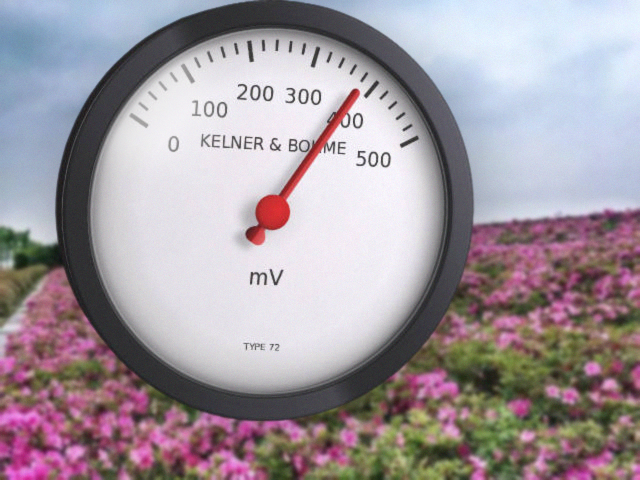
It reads 380 mV
